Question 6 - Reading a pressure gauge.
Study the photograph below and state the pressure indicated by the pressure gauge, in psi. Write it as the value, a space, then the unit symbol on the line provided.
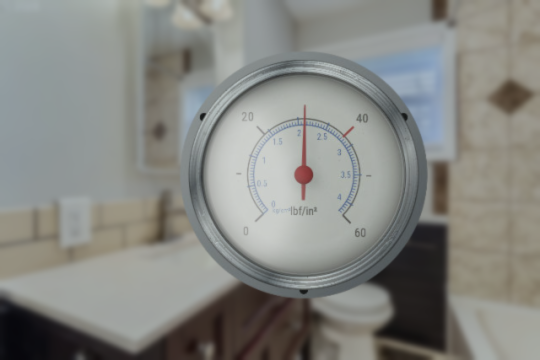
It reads 30 psi
